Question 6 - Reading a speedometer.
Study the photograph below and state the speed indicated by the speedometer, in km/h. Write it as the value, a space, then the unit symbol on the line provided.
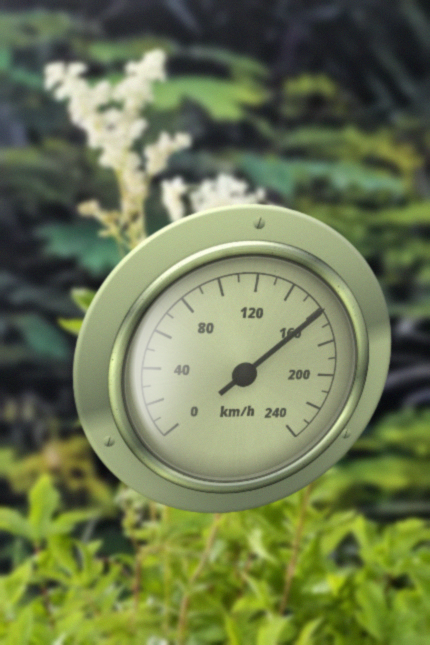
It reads 160 km/h
